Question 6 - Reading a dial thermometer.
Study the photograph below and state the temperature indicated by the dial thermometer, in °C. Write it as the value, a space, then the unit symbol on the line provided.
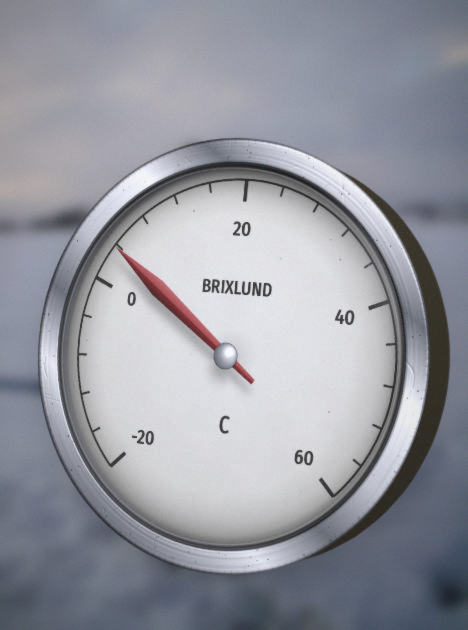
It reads 4 °C
